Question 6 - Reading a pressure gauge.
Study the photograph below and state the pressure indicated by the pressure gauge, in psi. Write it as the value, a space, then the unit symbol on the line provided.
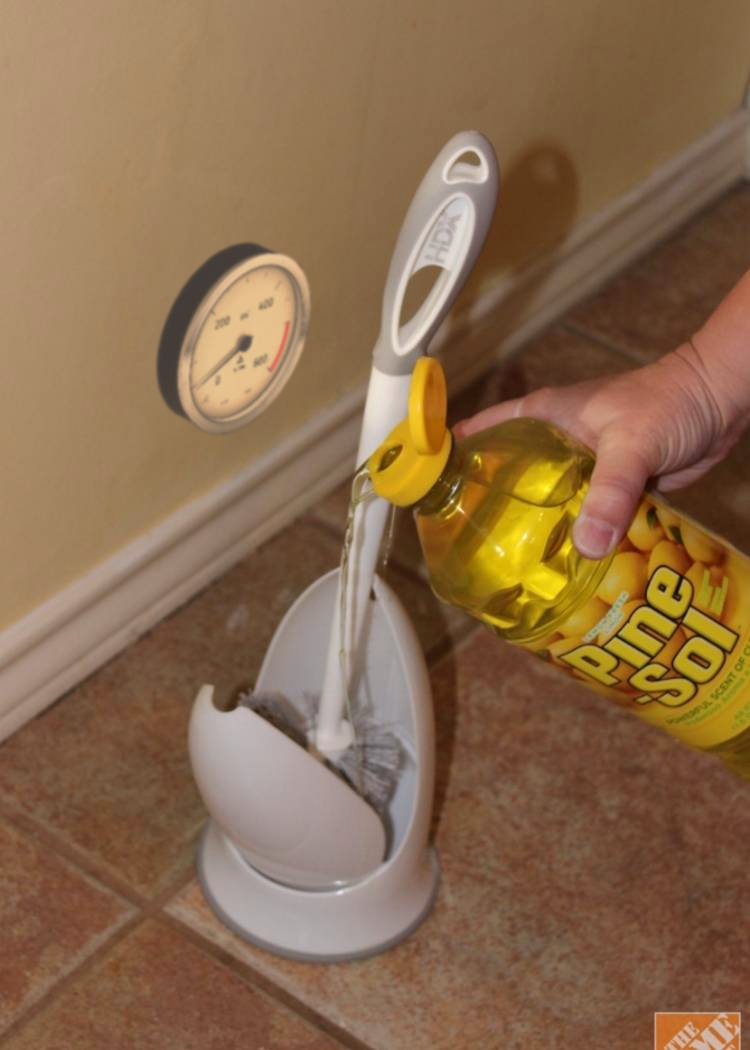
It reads 50 psi
